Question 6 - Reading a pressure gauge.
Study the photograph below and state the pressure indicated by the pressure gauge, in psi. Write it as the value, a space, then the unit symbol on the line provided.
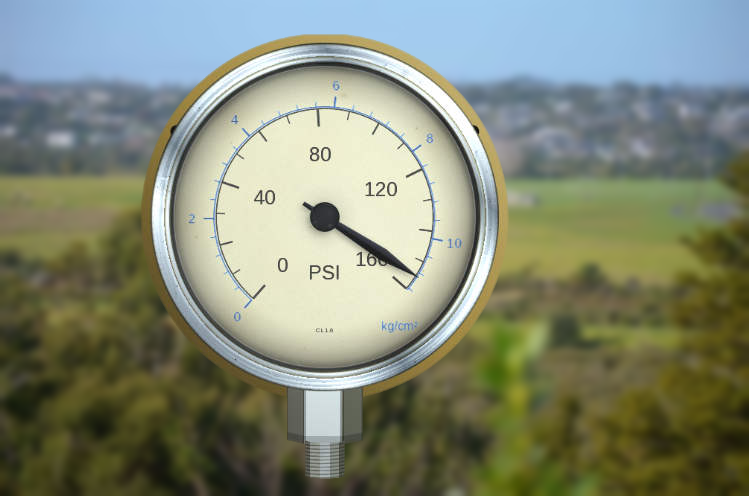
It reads 155 psi
